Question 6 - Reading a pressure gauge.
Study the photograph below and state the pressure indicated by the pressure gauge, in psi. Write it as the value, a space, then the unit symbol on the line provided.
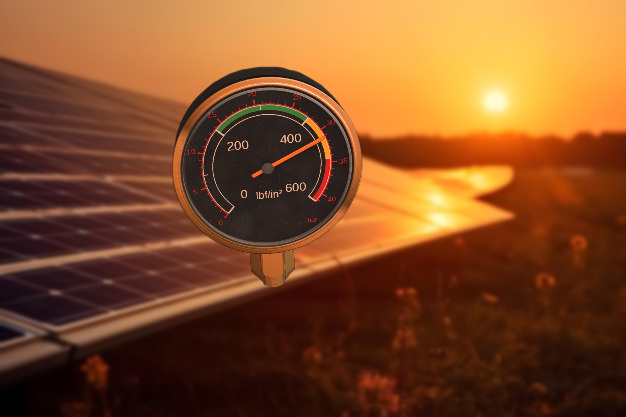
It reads 450 psi
